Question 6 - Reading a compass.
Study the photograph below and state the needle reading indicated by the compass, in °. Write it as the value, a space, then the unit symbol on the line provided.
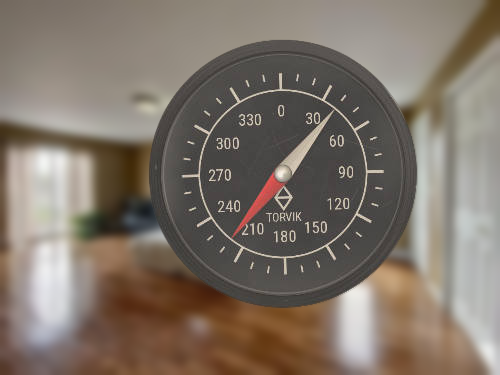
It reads 220 °
